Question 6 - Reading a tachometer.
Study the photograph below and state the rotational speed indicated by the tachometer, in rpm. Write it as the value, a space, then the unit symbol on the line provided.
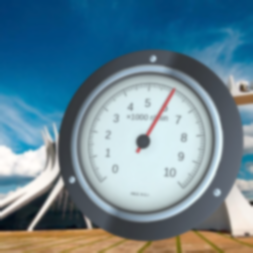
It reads 6000 rpm
